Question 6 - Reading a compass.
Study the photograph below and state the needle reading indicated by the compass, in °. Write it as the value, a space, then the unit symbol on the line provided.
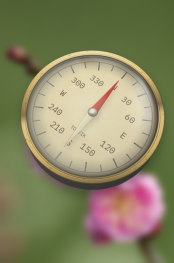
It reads 0 °
